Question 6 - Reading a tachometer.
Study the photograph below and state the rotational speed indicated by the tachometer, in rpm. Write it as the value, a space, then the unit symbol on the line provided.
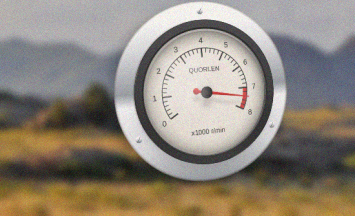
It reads 7400 rpm
